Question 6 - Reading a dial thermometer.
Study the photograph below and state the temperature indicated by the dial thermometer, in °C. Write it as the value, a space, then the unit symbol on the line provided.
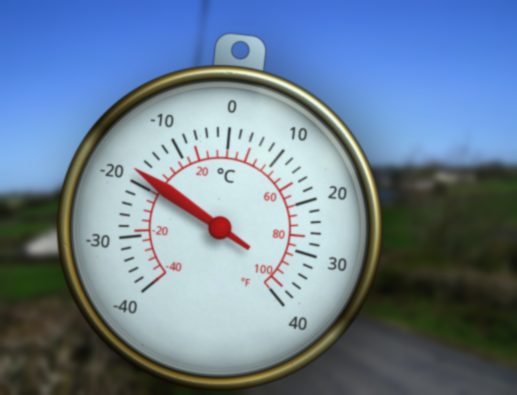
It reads -18 °C
